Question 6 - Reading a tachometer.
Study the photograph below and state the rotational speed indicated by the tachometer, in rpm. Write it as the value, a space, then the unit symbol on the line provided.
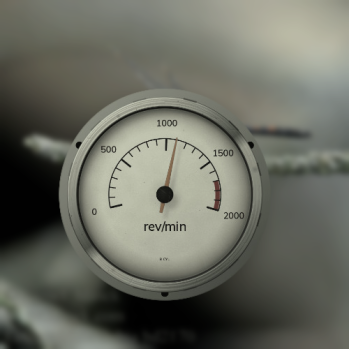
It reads 1100 rpm
